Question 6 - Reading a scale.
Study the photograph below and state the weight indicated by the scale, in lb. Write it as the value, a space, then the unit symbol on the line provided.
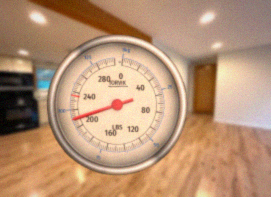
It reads 210 lb
